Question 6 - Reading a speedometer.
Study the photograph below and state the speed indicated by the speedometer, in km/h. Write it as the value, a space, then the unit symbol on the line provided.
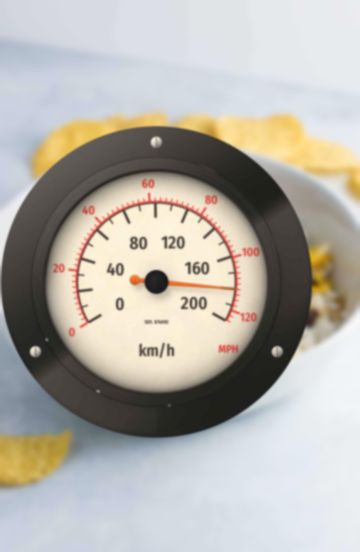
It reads 180 km/h
